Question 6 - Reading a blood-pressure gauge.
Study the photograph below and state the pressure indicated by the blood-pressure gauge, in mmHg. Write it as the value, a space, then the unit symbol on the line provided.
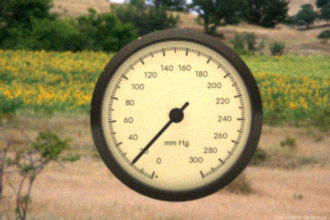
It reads 20 mmHg
